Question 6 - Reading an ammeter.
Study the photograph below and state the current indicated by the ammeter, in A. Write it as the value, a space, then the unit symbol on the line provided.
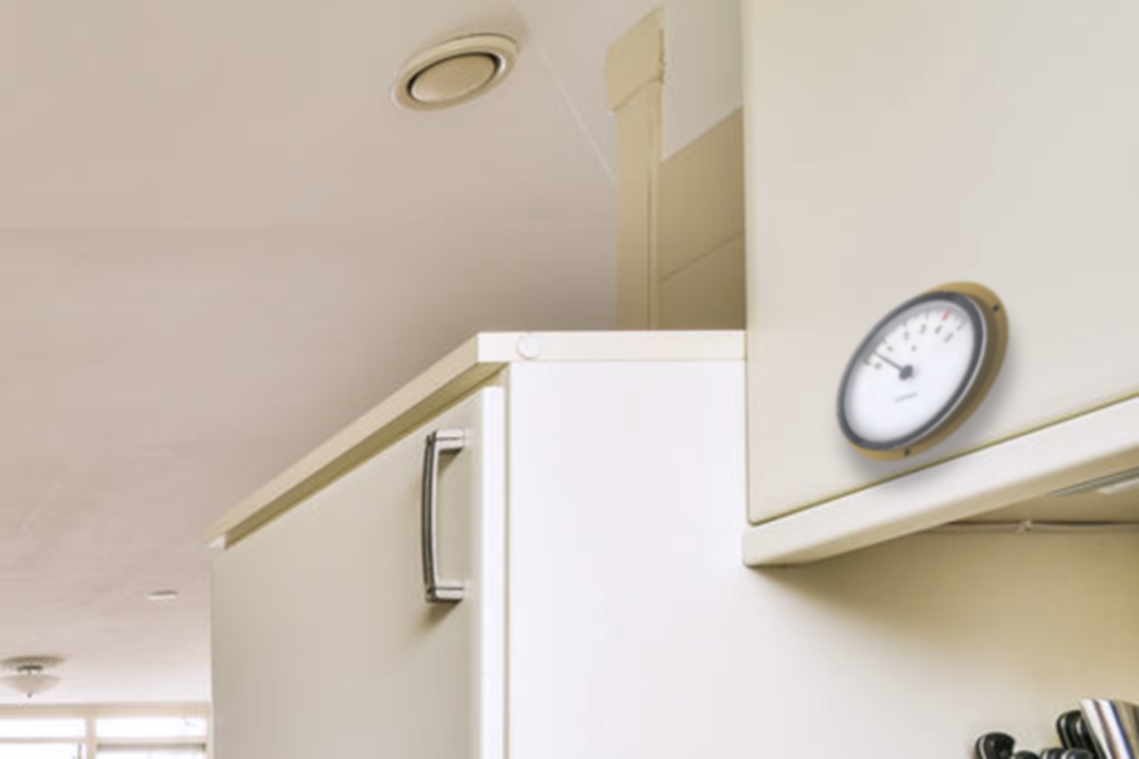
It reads 0.5 A
